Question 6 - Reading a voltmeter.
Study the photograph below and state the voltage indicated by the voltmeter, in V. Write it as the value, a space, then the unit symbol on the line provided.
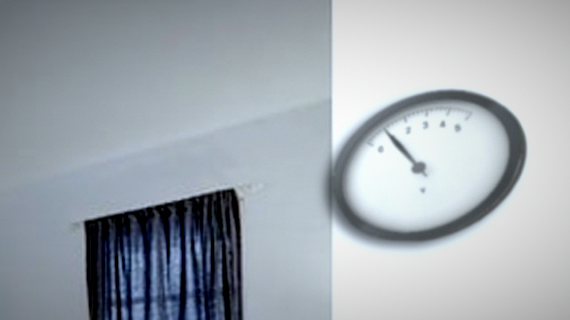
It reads 1 V
